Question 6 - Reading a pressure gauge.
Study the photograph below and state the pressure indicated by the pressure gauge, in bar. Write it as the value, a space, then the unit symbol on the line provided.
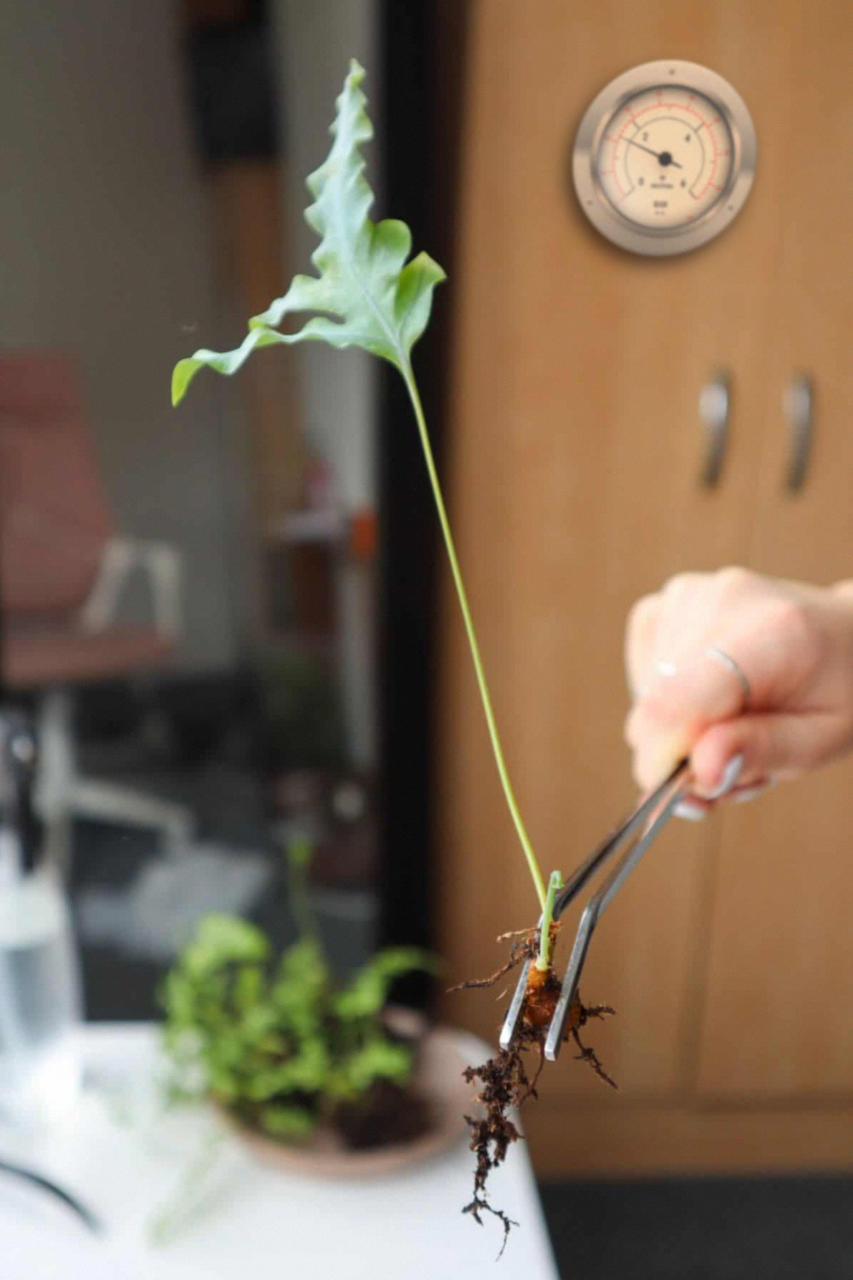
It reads 1.5 bar
